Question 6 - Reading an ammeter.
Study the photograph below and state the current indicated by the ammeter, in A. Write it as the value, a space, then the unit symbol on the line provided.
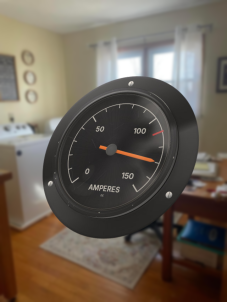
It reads 130 A
